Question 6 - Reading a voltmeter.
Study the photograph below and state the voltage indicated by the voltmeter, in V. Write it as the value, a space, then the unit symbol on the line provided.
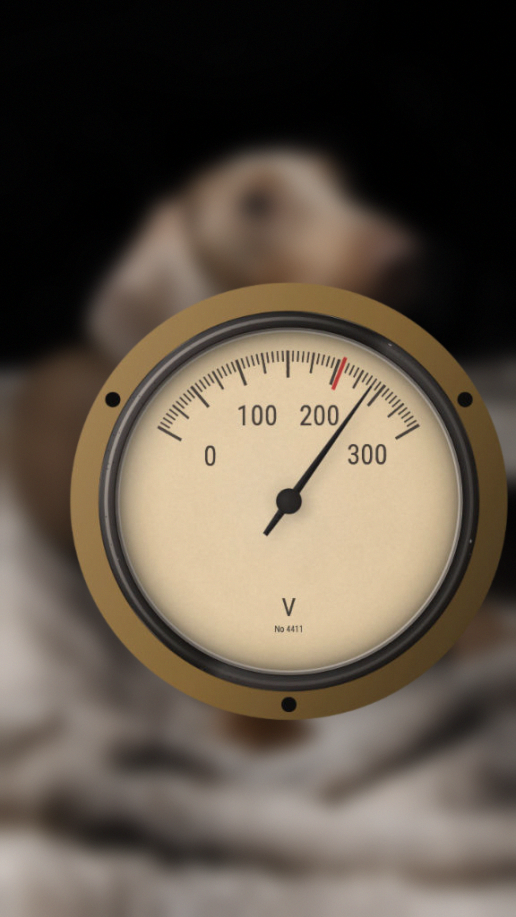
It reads 240 V
